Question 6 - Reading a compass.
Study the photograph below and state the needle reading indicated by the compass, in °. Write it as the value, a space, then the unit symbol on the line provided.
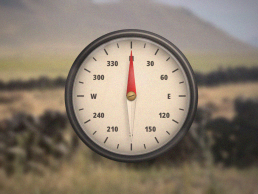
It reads 0 °
